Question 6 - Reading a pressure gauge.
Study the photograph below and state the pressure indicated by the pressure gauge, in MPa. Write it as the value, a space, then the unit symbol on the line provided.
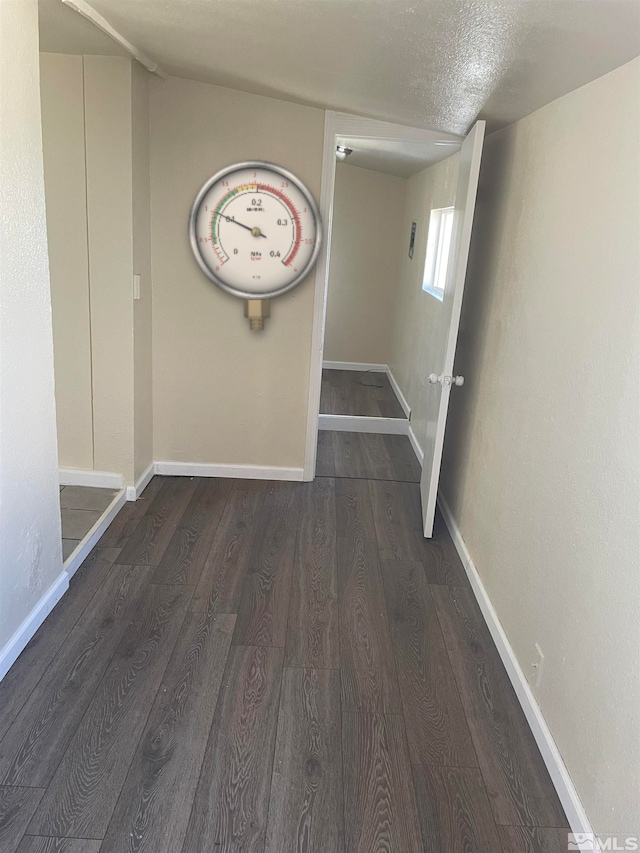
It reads 0.1 MPa
